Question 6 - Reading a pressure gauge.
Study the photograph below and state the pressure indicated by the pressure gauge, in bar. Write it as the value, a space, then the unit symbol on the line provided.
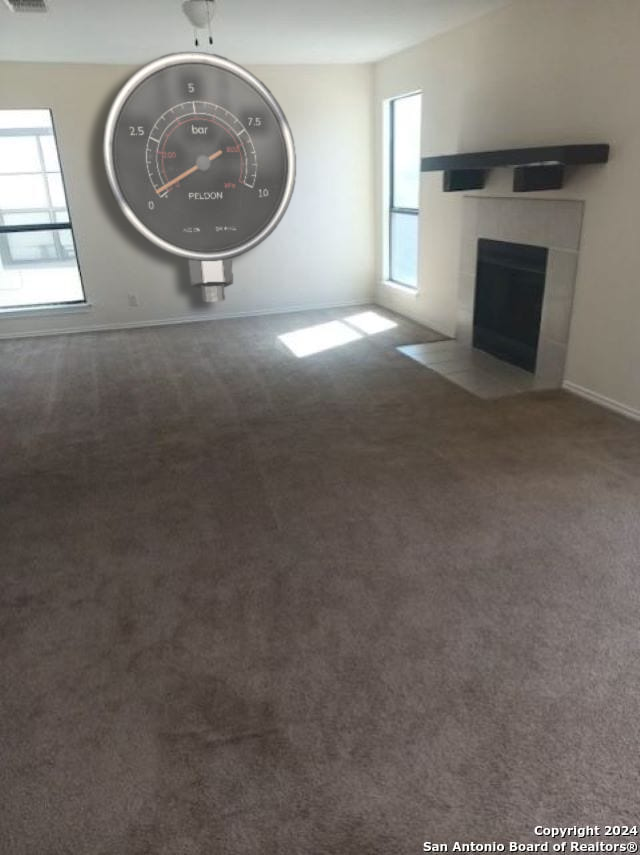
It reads 0.25 bar
